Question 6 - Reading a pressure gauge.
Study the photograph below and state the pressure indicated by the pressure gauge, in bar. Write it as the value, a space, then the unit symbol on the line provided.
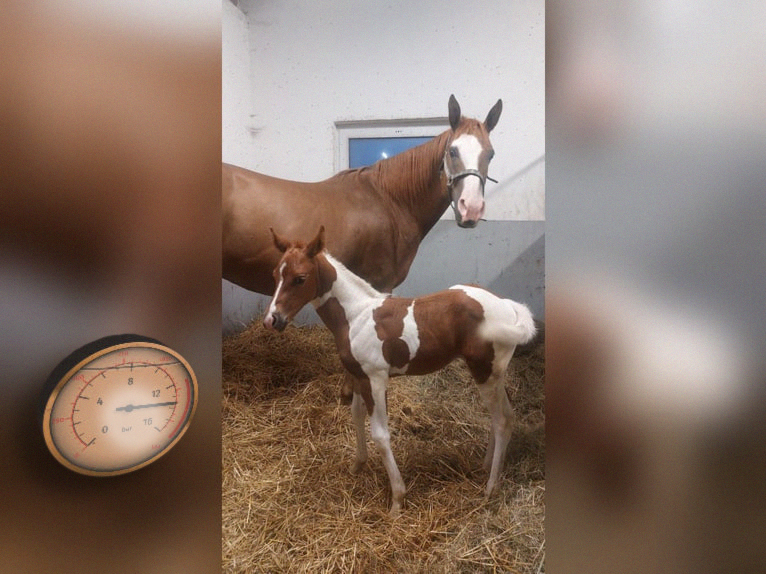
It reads 13.5 bar
